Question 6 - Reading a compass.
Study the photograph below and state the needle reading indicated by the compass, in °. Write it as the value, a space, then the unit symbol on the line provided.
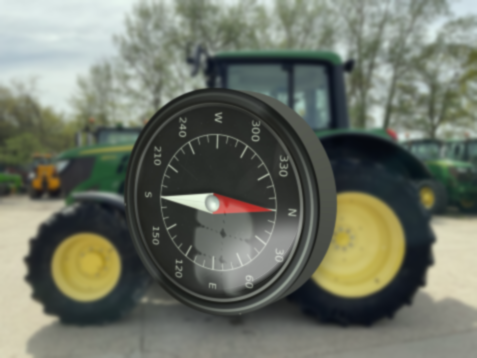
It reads 0 °
